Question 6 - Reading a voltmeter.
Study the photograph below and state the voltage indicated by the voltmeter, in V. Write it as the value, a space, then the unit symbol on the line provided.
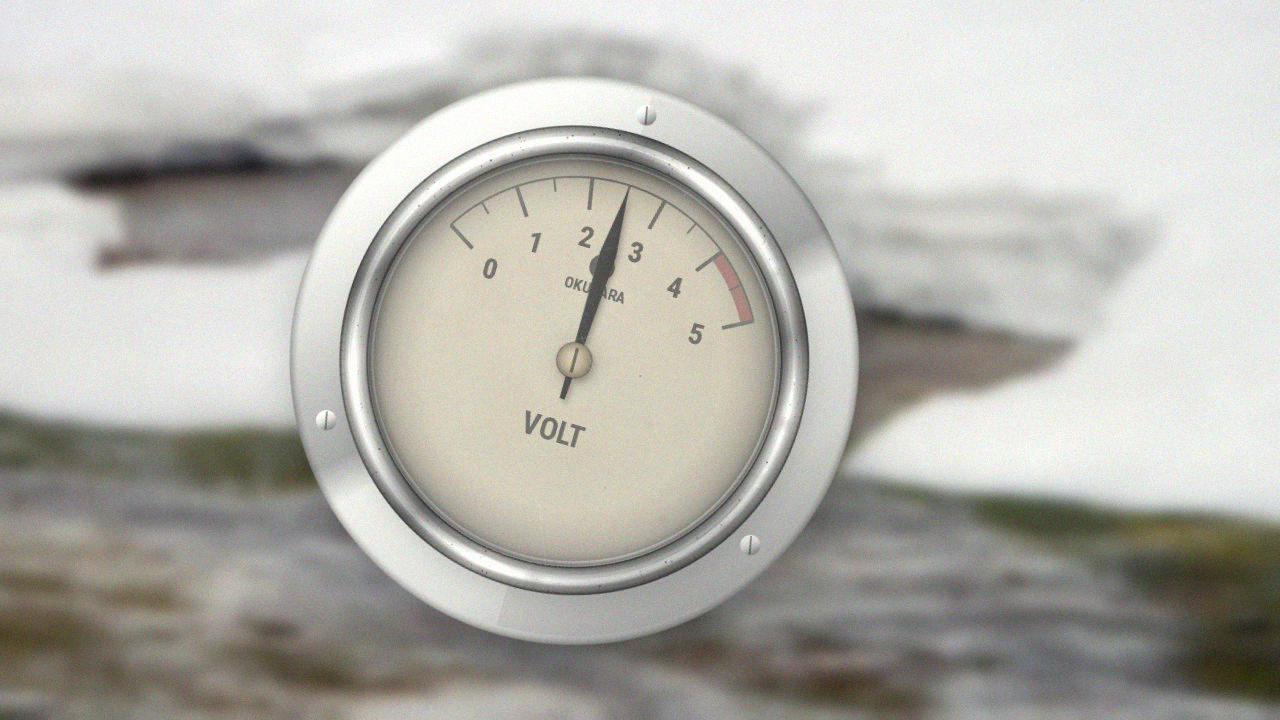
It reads 2.5 V
